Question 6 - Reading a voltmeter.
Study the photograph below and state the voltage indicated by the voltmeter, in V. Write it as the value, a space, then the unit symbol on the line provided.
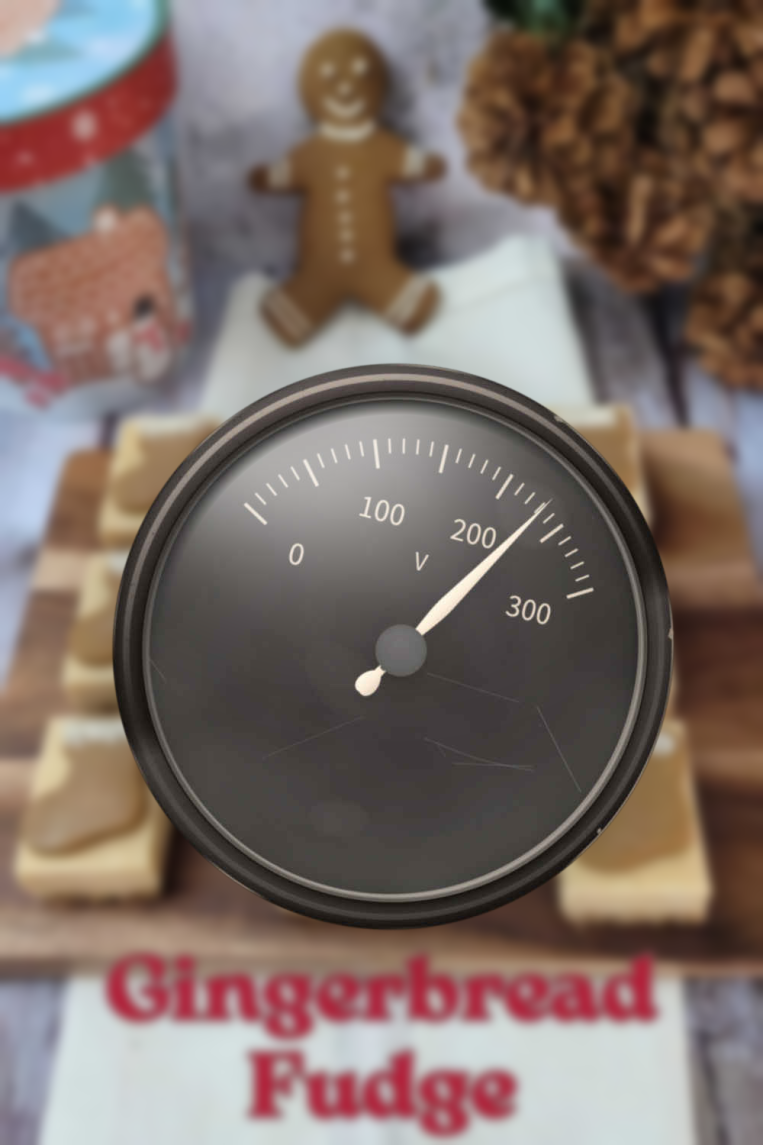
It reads 230 V
